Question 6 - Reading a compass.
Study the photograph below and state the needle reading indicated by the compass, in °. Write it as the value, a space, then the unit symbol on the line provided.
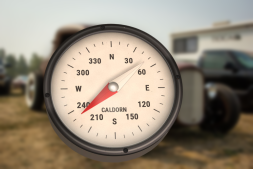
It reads 230 °
